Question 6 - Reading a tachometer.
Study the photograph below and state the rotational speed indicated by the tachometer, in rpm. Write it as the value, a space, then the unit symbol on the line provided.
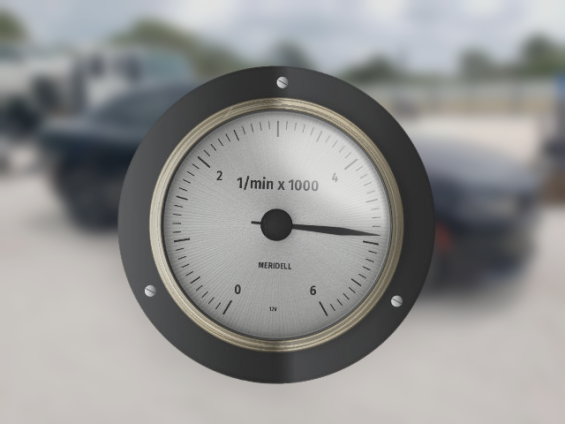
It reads 4900 rpm
